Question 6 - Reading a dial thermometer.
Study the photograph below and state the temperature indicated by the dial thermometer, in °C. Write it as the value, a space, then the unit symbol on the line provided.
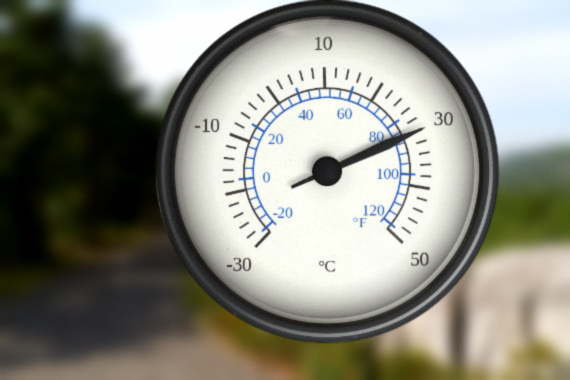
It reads 30 °C
